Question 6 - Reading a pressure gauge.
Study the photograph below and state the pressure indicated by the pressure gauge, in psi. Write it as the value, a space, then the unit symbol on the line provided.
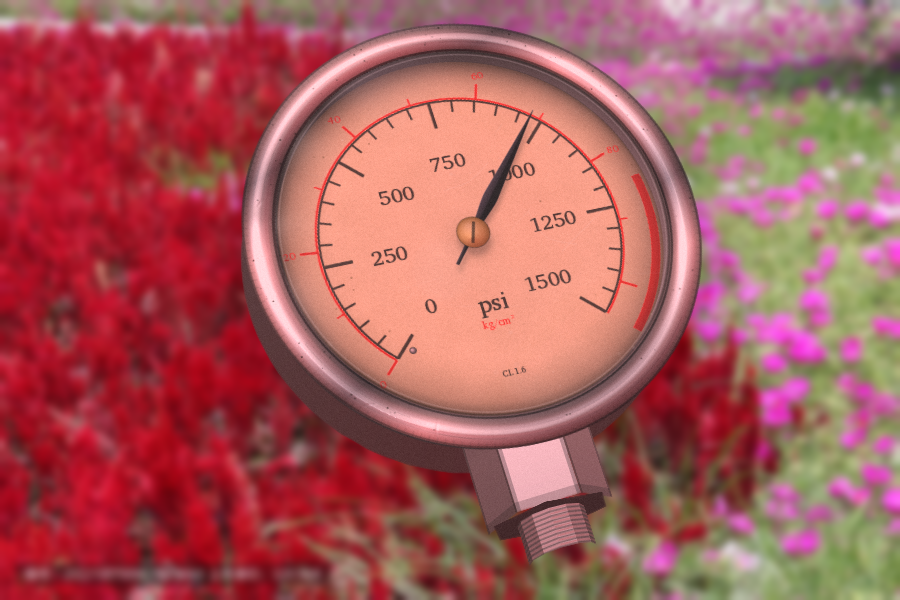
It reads 975 psi
